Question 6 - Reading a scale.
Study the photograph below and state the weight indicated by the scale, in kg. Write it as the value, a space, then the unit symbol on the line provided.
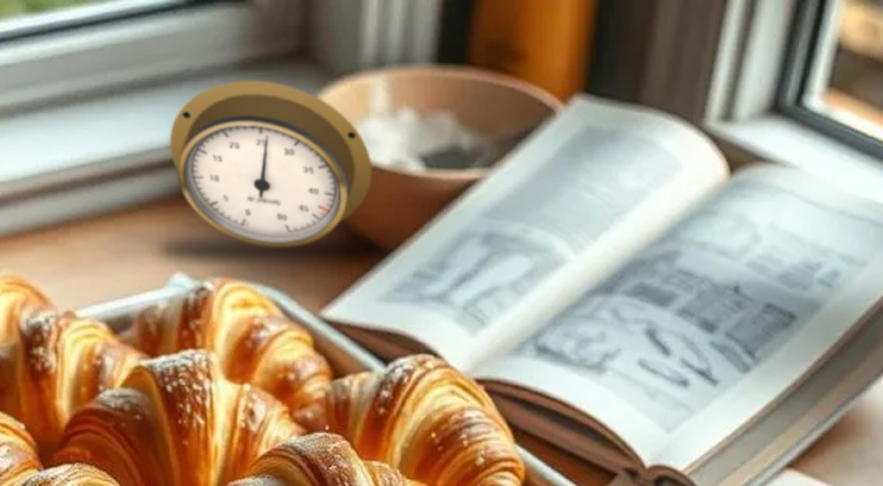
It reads 26 kg
